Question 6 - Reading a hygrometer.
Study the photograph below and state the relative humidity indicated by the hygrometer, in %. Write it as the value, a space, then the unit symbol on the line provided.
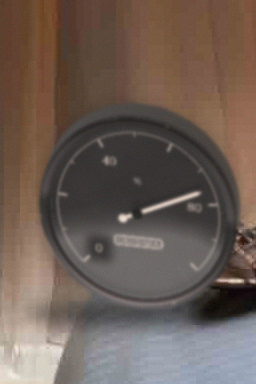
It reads 75 %
